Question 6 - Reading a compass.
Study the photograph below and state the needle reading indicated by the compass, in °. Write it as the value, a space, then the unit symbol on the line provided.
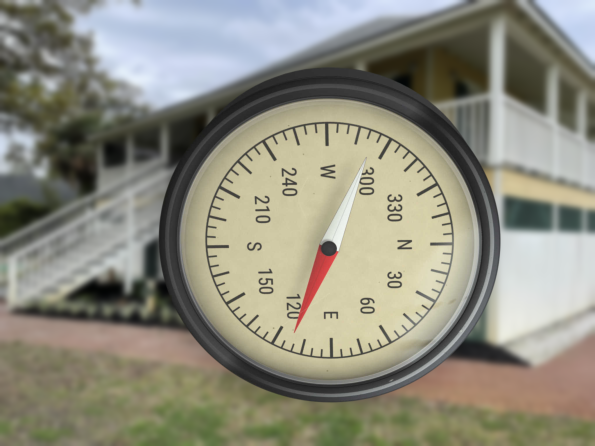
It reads 112.5 °
